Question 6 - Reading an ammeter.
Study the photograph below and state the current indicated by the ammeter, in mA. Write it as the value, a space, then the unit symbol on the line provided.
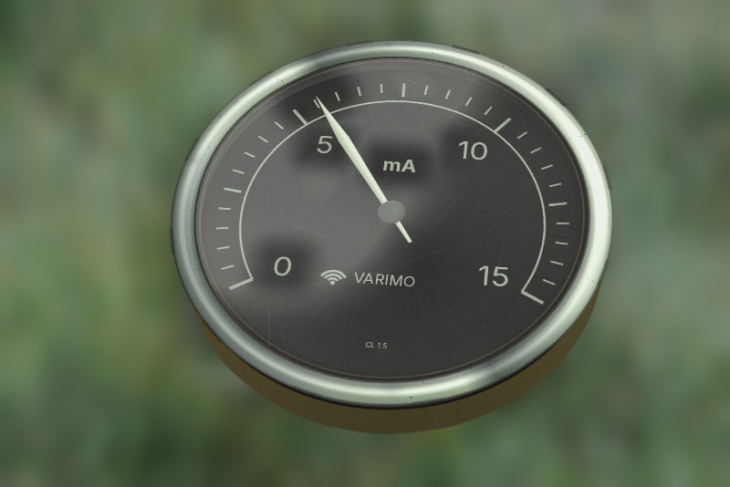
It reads 5.5 mA
